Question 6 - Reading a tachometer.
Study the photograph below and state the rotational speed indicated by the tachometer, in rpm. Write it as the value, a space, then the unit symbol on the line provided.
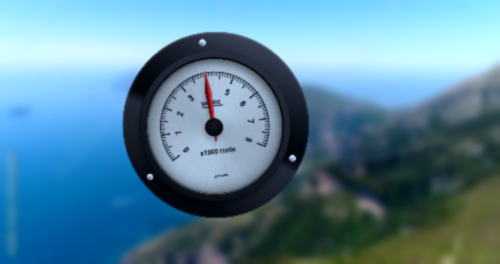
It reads 4000 rpm
